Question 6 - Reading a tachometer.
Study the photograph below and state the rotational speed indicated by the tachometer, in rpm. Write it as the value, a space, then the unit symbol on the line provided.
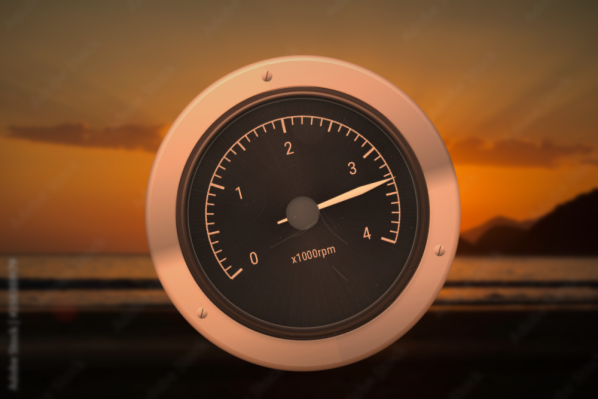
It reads 3350 rpm
